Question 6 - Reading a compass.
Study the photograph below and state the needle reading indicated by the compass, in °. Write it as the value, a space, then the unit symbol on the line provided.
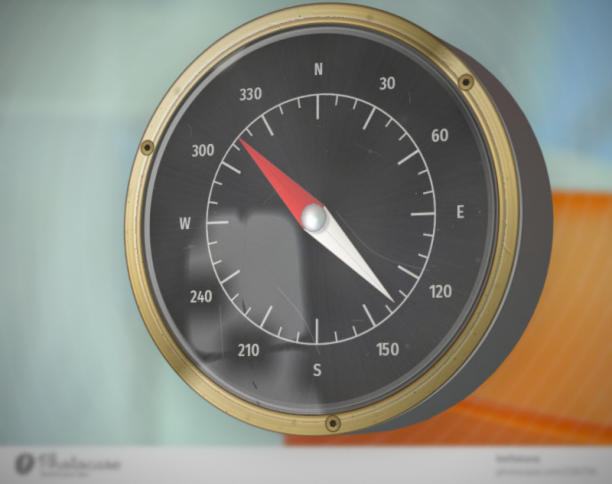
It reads 315 °
